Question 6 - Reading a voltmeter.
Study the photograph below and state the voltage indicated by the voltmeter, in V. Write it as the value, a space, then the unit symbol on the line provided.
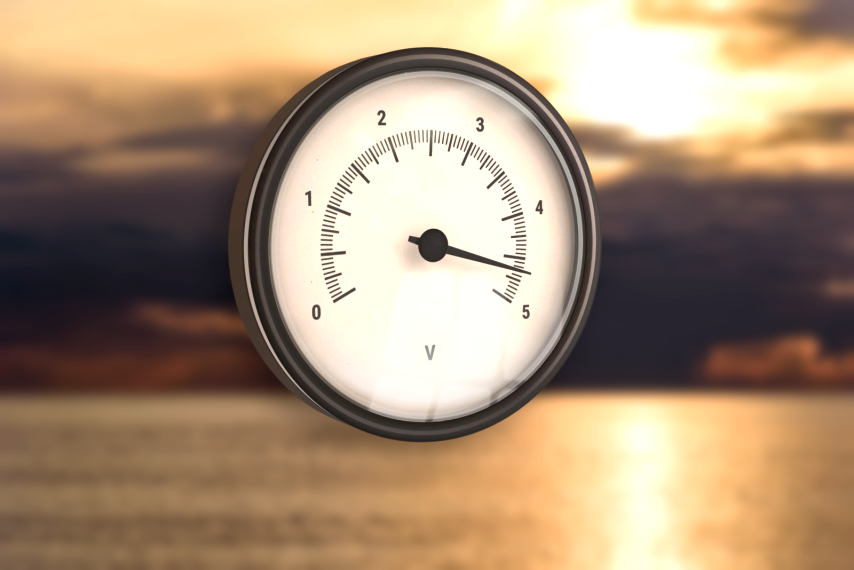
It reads 4.65 V
